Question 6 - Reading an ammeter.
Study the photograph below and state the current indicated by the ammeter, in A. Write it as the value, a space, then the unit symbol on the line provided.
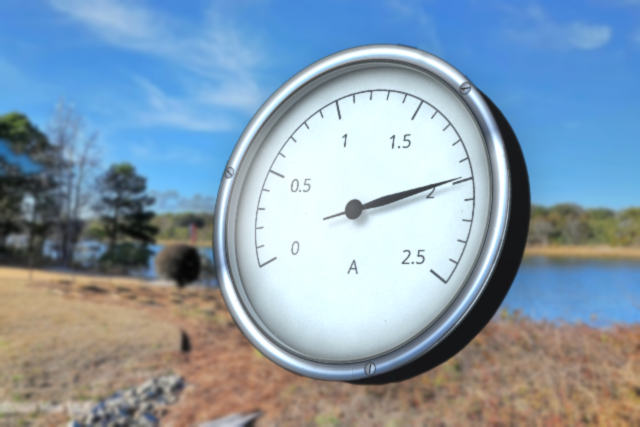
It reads 2 A
